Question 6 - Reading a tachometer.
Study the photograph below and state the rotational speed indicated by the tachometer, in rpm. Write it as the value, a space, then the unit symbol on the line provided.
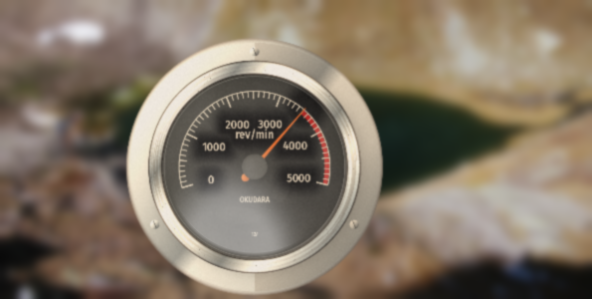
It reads 3500 rpm
